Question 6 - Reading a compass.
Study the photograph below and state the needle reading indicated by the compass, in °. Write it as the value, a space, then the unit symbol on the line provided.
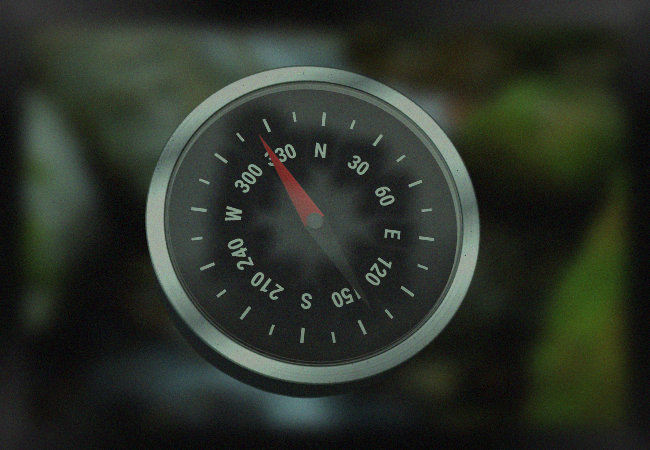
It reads 322.5 °
